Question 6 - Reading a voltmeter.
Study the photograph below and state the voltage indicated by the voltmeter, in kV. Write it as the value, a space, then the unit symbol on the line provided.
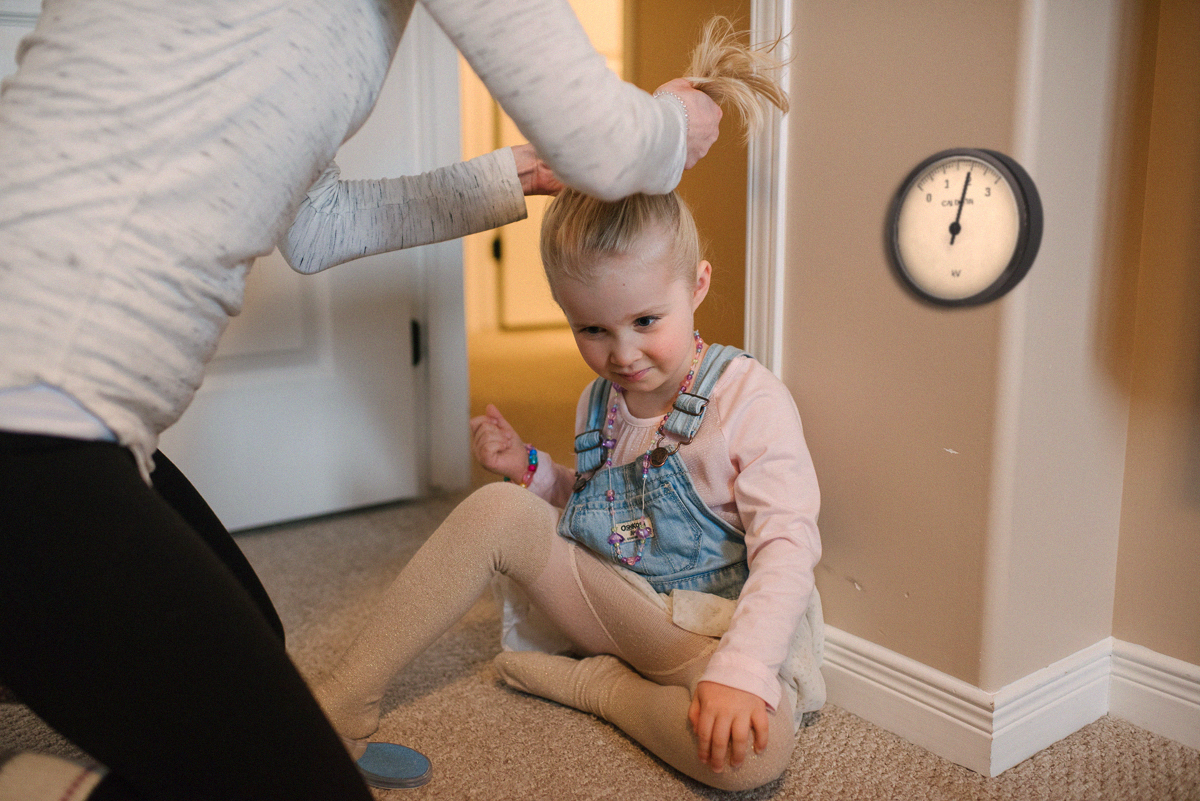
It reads 2 kV
